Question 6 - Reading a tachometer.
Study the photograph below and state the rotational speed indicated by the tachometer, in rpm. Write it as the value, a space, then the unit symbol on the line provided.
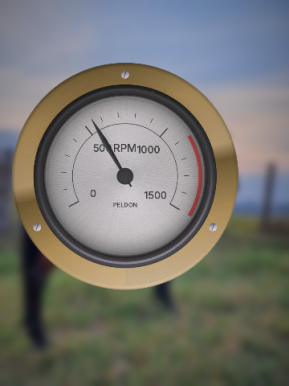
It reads 550 rpm
